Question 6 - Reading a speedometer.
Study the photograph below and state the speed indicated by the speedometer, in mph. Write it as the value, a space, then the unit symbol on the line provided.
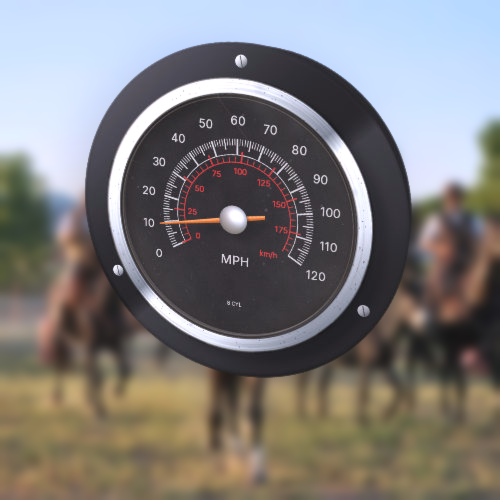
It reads 10 mph
